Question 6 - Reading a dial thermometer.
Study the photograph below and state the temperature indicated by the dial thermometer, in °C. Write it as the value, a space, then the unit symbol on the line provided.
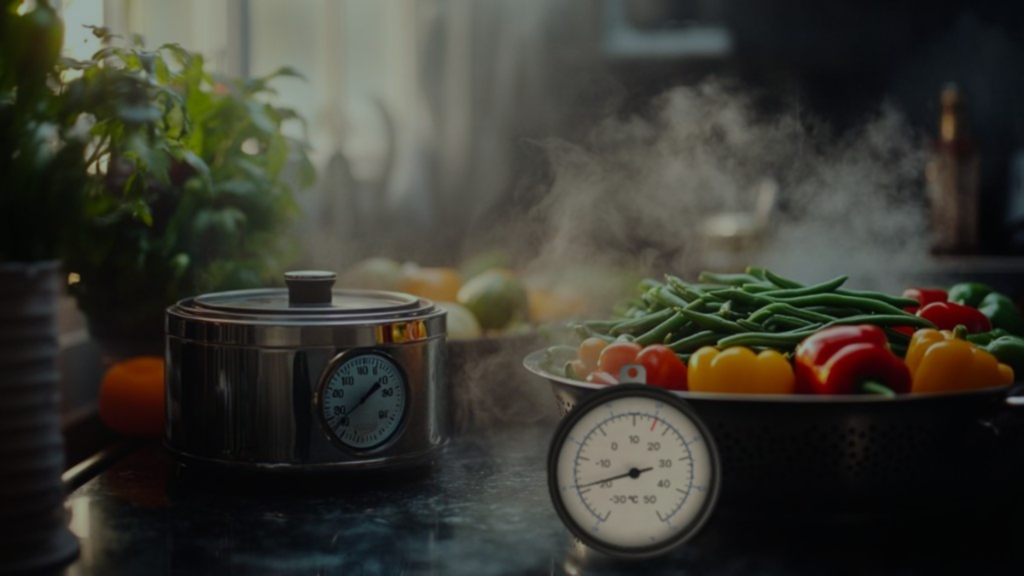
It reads -18 °C
